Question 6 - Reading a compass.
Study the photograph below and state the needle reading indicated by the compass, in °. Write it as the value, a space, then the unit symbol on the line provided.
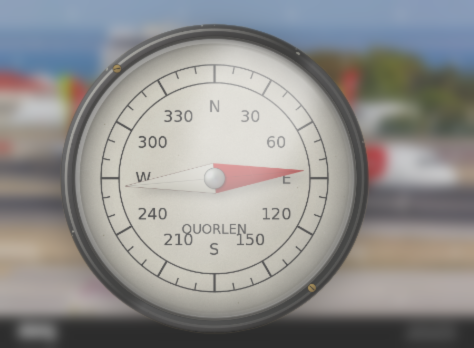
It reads 85 °
